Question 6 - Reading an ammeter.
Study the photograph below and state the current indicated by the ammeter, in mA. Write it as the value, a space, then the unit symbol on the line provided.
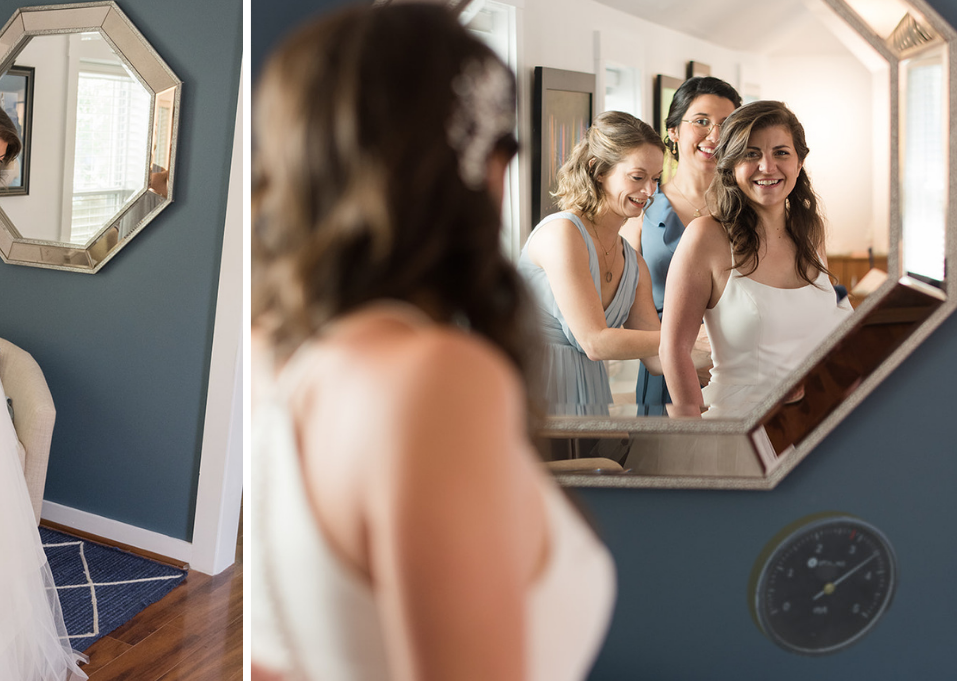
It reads 3.5 mA
